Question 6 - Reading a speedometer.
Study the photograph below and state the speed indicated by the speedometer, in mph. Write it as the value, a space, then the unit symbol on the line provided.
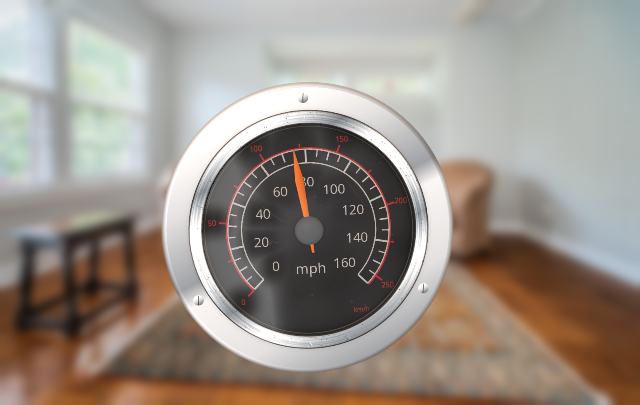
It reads 75 mph
